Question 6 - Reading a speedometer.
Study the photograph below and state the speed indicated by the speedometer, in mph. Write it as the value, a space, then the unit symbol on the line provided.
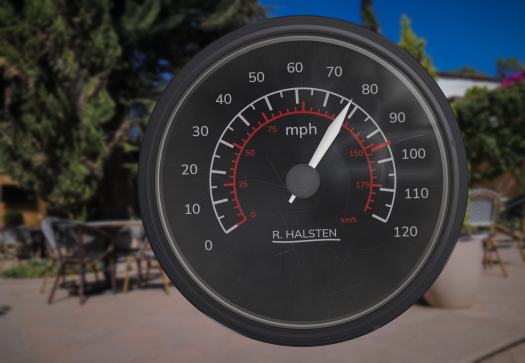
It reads 77.5 mph
